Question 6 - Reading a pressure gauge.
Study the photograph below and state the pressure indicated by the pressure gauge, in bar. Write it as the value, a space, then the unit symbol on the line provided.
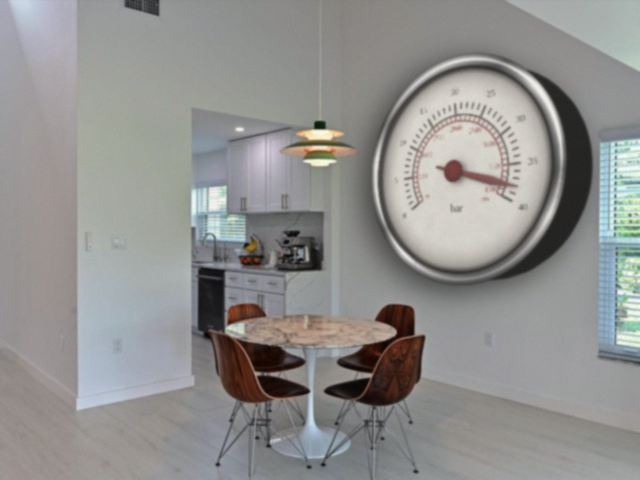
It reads 38 bar
